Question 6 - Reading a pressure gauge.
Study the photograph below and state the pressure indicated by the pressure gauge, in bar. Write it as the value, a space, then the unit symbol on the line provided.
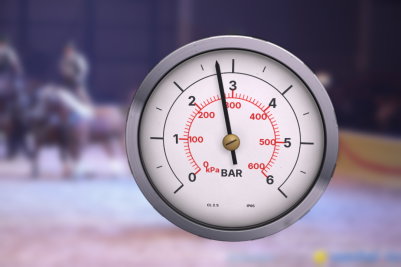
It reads 2.75 bar
